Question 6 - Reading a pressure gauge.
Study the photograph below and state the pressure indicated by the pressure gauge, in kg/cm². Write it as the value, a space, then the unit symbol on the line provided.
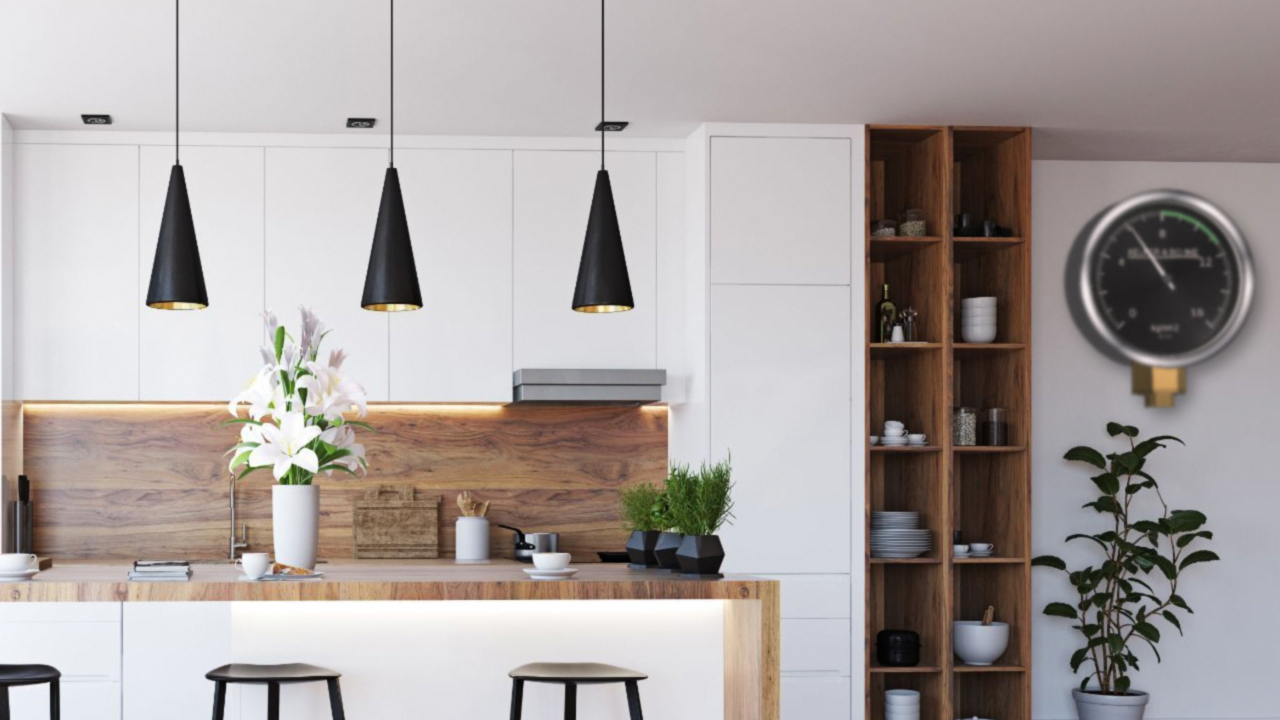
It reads 6 kg/cm²
